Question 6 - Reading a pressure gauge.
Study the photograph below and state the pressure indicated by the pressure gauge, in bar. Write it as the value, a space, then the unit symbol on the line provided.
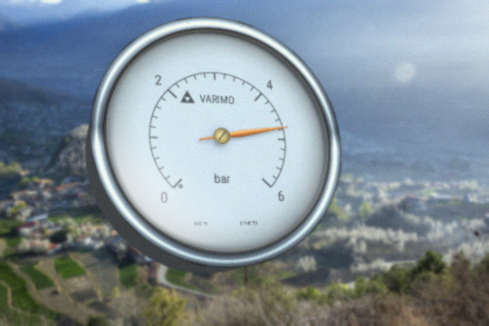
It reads 4.8 bar
